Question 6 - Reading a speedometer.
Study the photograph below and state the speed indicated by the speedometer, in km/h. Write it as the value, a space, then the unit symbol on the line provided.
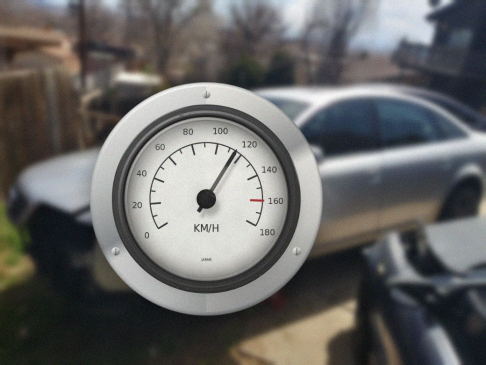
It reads 115 km/h
